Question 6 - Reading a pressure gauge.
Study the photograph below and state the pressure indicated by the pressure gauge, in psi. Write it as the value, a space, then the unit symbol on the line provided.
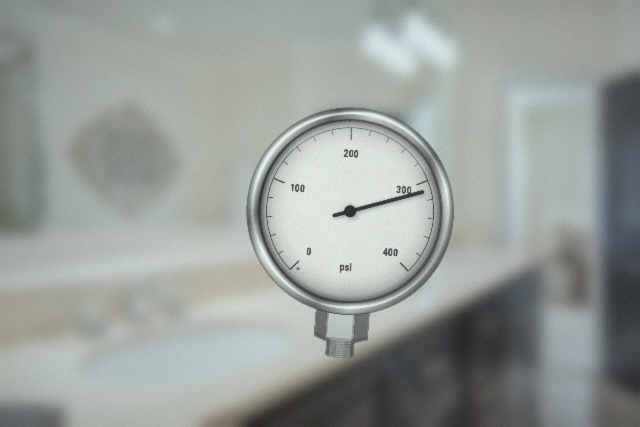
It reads 310 psi
